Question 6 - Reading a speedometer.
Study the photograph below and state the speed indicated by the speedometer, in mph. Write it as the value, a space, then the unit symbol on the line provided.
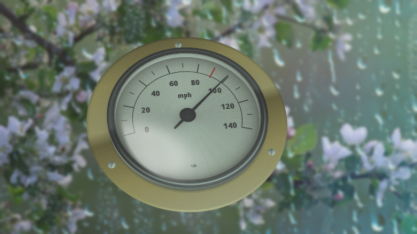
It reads 100 mph
